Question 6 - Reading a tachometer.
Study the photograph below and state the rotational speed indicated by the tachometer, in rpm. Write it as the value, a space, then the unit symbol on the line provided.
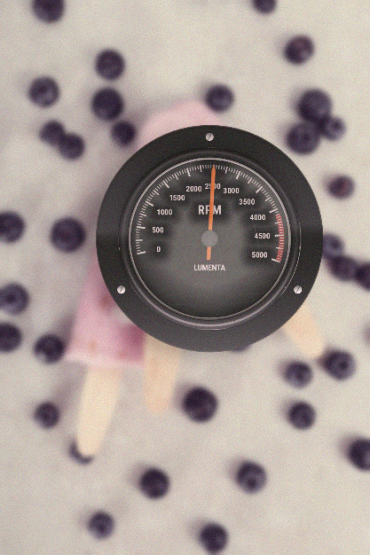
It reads 2500 rpm
